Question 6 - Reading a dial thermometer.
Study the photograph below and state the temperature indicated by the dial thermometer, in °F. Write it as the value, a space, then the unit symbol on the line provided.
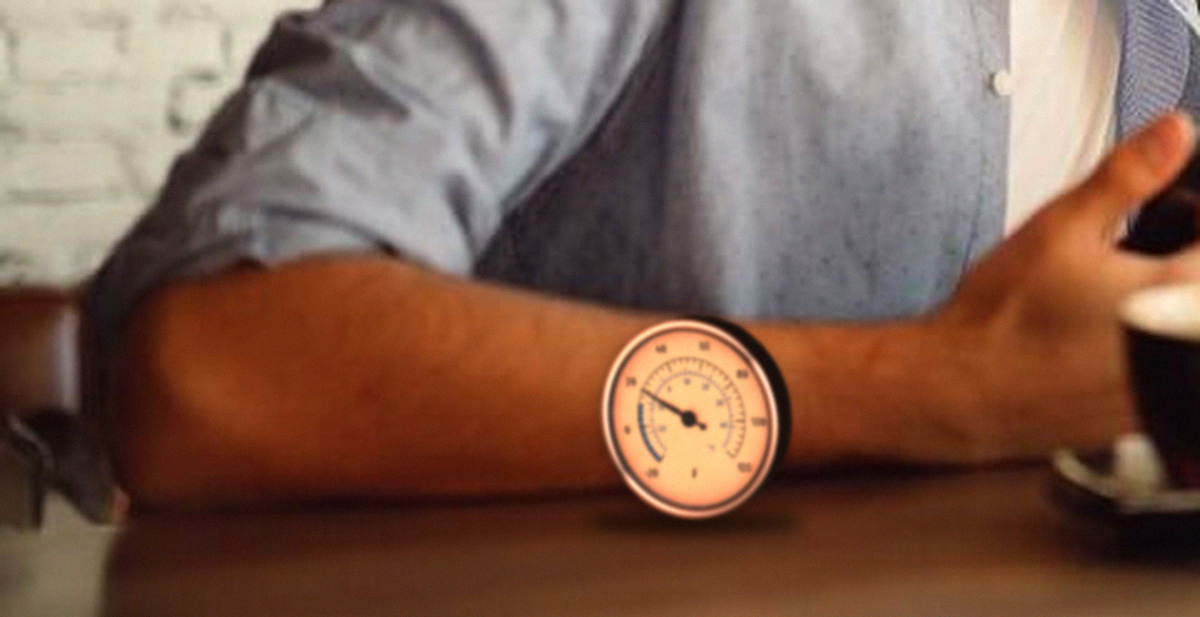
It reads 20 °F
